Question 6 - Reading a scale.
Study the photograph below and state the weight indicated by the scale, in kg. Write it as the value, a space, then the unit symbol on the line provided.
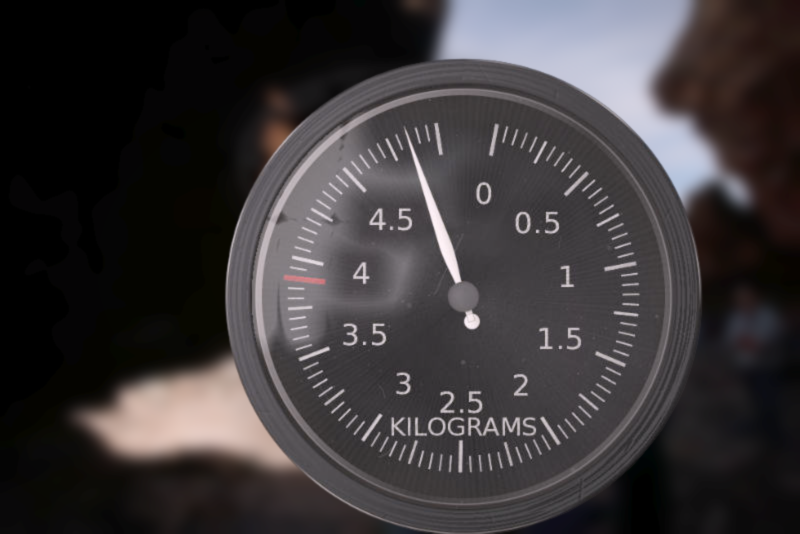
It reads 4.85 kg
